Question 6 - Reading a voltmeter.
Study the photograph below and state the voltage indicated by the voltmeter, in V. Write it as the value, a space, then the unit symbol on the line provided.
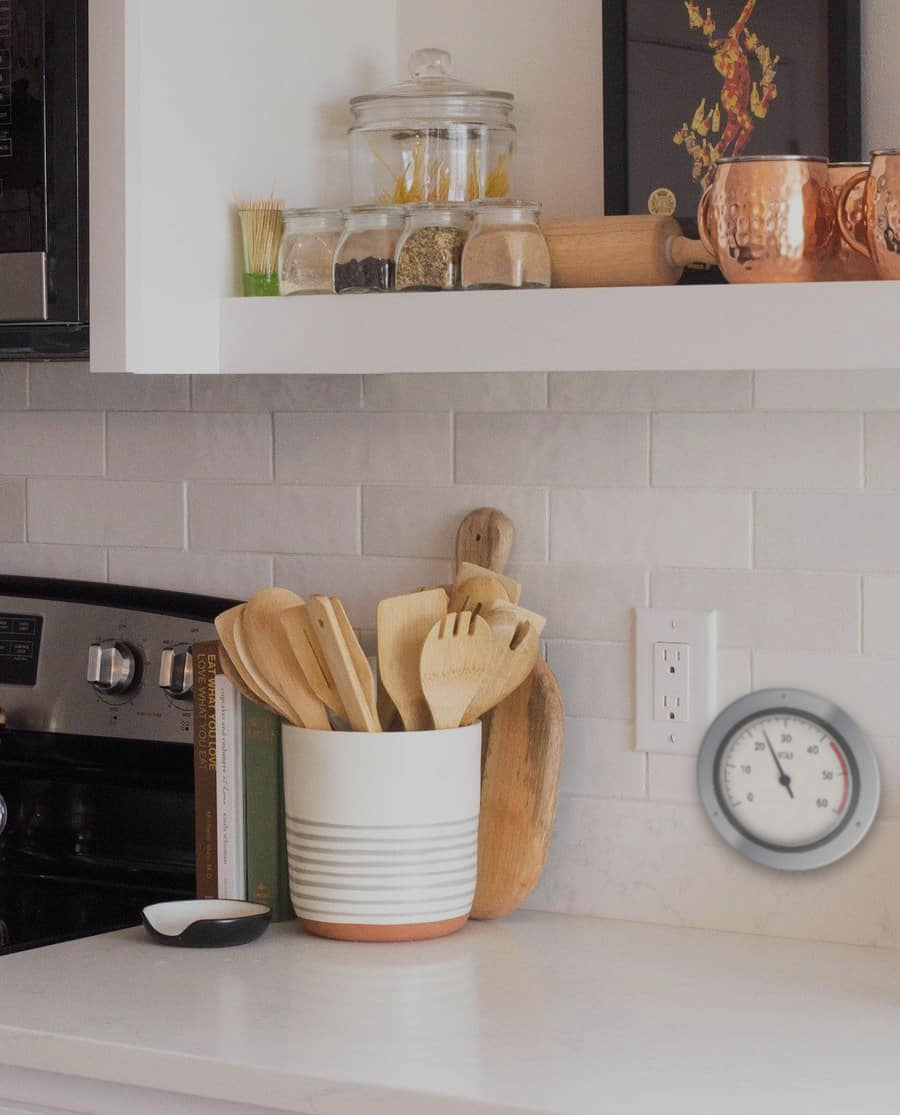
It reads 24 V
